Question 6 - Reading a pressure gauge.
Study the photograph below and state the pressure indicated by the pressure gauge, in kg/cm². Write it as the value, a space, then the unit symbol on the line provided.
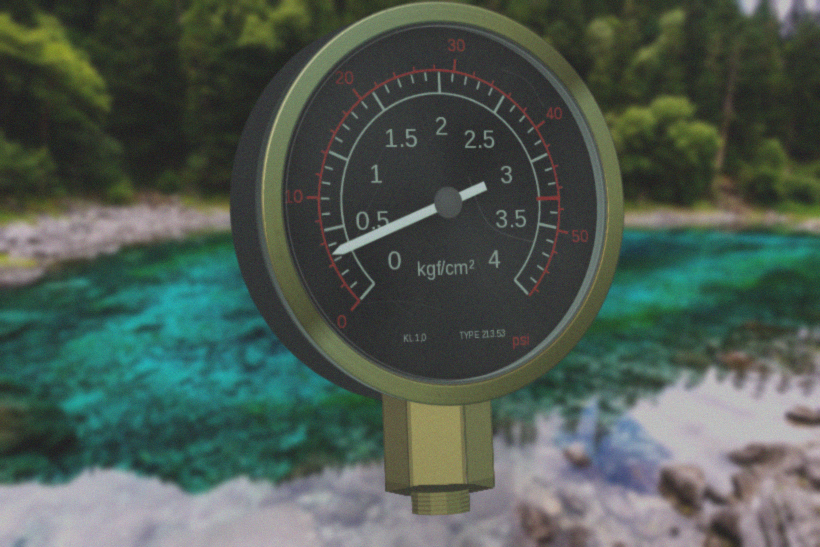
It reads 0.35 kg/cm²
